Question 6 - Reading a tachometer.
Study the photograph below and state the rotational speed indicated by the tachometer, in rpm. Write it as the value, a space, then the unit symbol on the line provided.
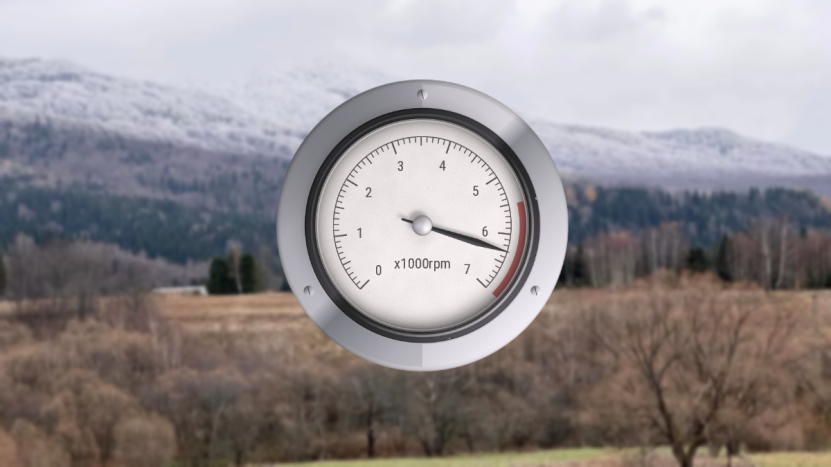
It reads 6300 rpm
